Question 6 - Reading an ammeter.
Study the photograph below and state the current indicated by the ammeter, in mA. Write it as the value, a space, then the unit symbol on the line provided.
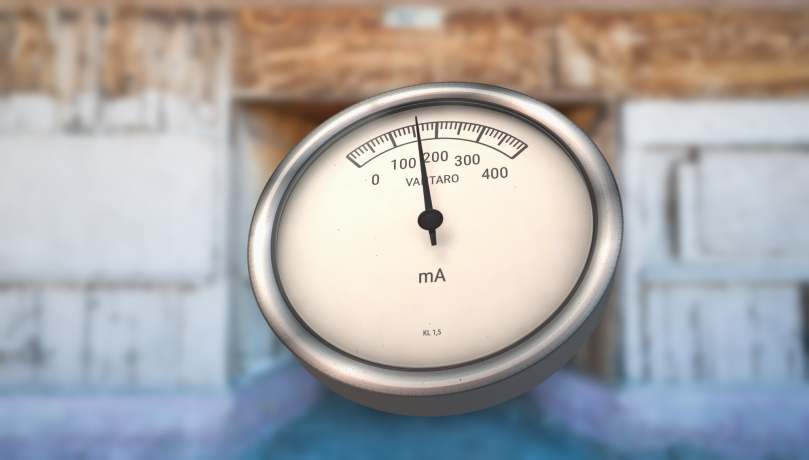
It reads 160 mA
